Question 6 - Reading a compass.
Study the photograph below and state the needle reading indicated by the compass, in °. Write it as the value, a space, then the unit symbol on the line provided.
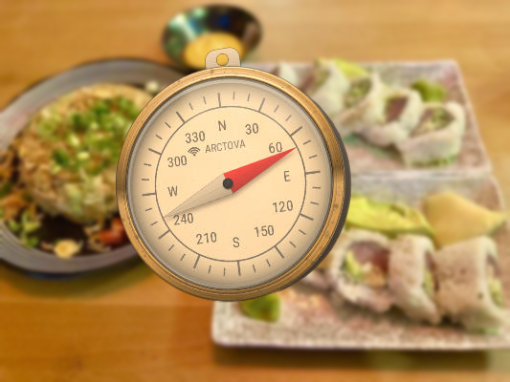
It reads 70 °
